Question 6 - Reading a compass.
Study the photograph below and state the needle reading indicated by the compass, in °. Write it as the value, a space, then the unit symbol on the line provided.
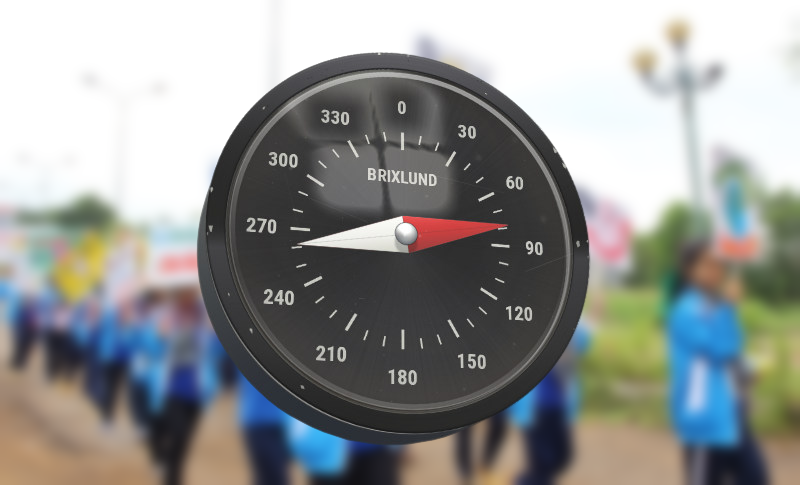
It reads 80 °
